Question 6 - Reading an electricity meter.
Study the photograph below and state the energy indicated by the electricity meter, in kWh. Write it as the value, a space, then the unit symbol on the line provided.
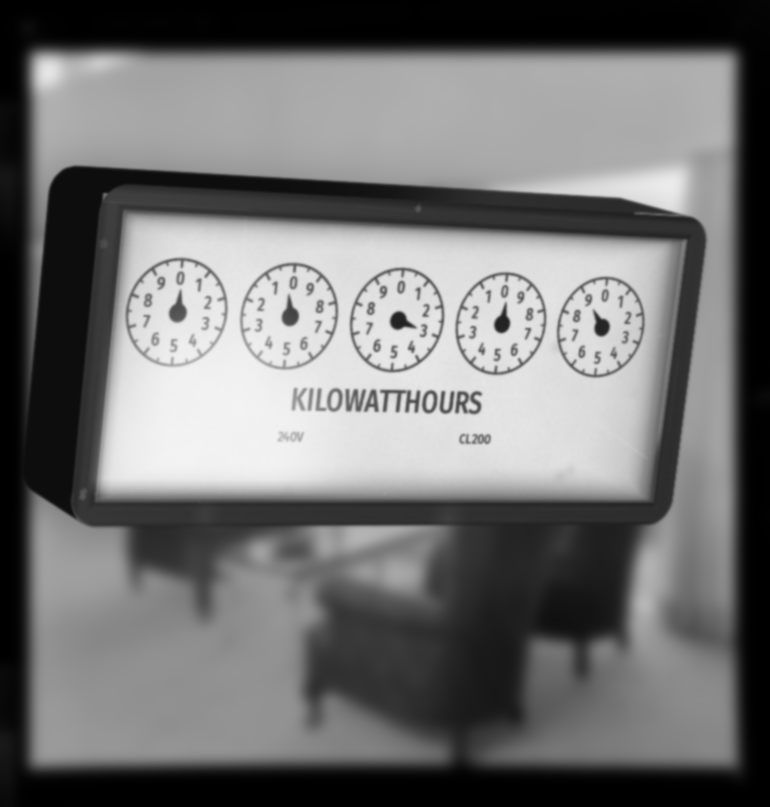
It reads 299 kWh
